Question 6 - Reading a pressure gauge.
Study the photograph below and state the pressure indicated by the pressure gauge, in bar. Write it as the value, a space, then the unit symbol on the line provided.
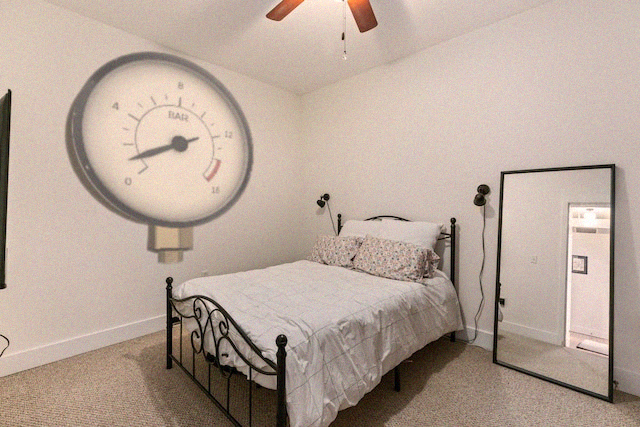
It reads 1 bar
